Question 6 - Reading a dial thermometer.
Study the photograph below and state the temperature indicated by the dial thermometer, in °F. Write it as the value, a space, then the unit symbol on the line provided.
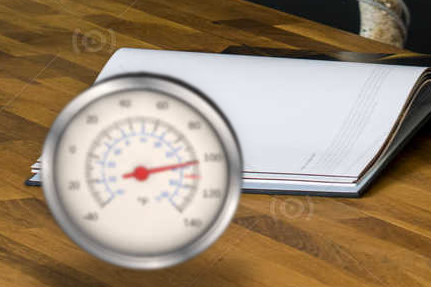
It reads 100 °F
